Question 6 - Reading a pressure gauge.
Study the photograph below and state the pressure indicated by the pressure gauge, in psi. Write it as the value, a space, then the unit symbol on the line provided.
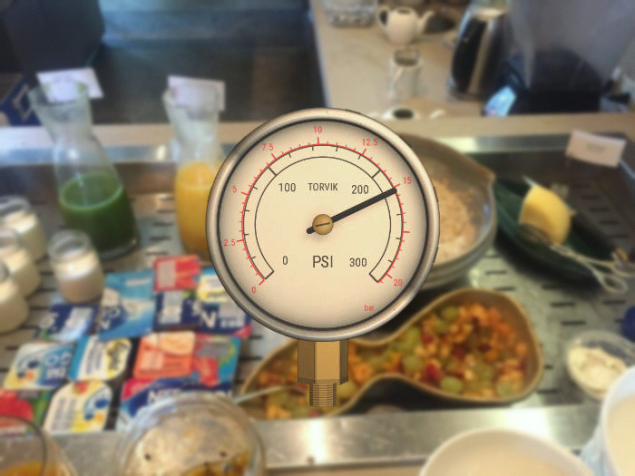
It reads 220 psi
